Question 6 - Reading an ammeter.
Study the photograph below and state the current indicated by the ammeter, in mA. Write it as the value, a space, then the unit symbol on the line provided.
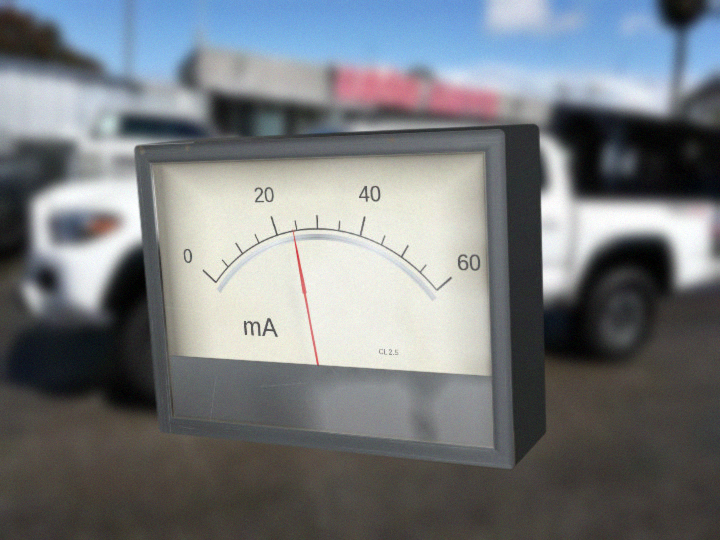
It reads 25 mA
